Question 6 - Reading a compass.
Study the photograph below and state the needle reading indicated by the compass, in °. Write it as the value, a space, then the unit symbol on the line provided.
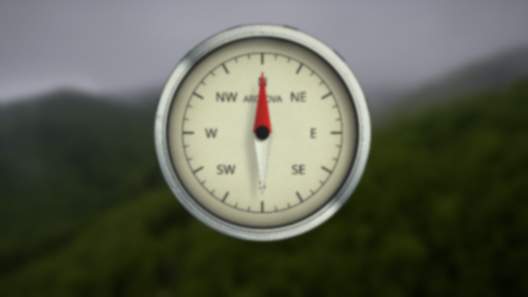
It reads 0 °
